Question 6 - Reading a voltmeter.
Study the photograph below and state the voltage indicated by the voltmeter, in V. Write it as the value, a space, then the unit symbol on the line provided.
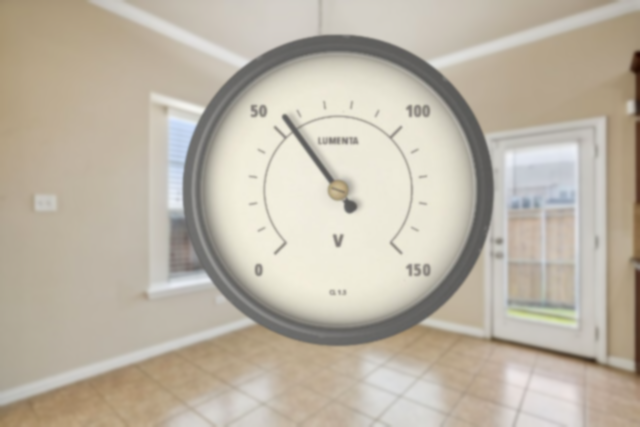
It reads 55 V
